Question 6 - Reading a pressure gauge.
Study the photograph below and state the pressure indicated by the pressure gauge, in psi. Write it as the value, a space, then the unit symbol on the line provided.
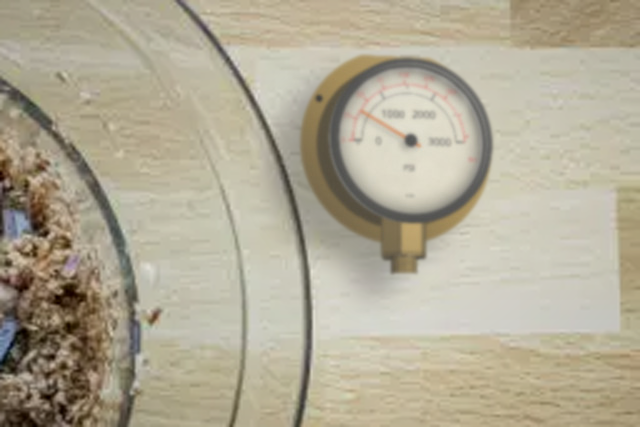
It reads 500 psi
